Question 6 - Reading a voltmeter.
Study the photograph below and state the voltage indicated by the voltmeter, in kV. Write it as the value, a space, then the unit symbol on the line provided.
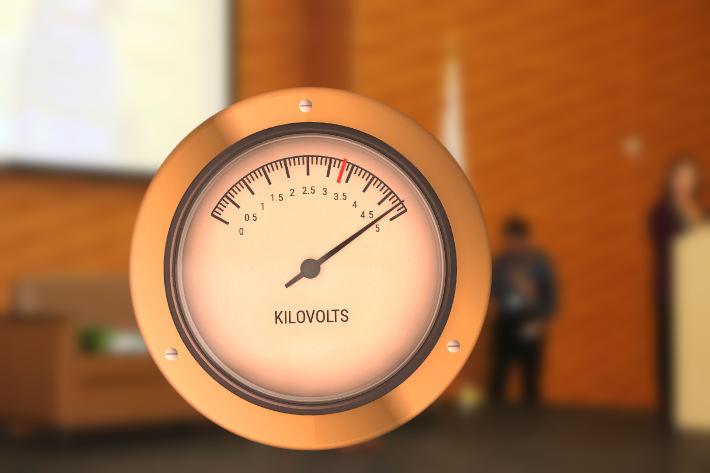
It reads 4.8 kV
